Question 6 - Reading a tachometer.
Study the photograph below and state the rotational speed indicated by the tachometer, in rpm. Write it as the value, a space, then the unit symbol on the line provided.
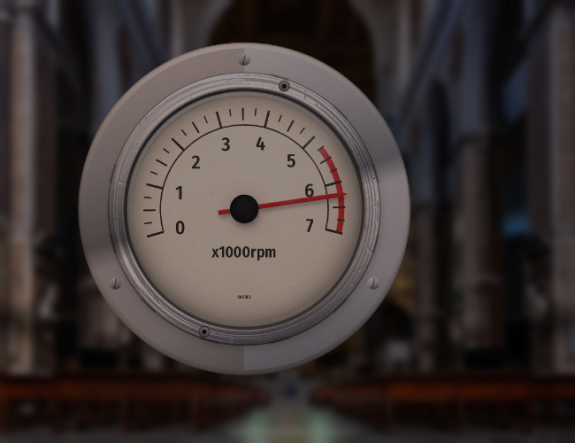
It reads 6250 rpm
